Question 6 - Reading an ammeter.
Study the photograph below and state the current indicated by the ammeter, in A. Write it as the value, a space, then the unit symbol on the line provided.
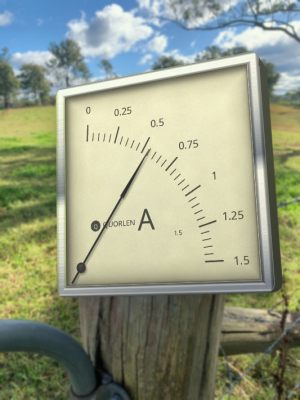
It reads 0.55 A
